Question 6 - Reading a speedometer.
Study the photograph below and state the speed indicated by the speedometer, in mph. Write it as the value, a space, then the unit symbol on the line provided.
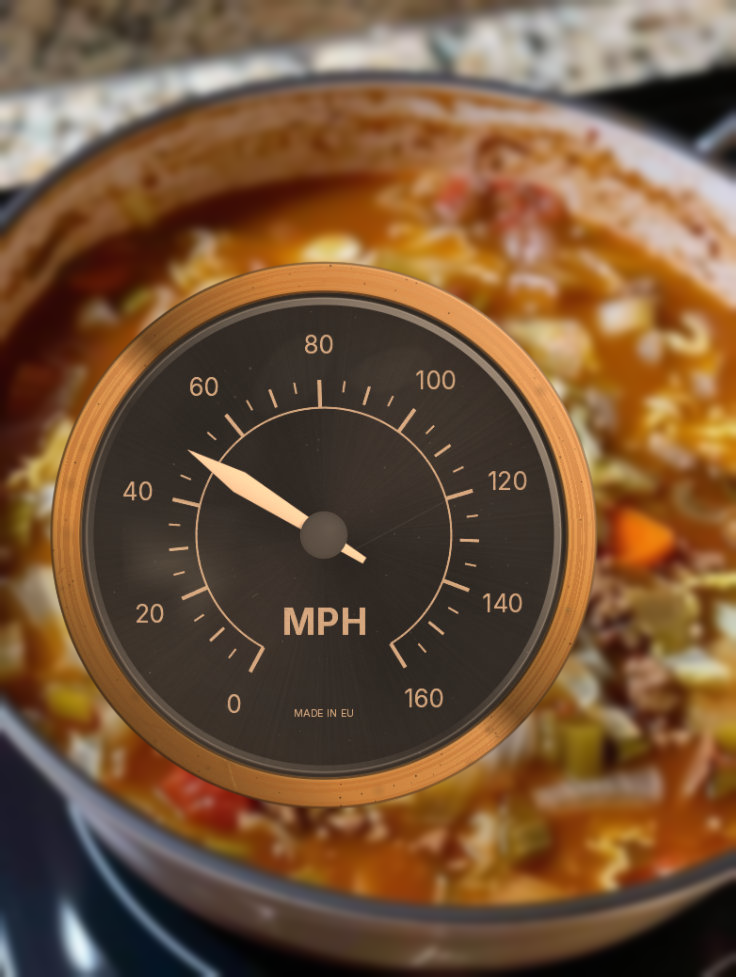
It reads 50 mph
